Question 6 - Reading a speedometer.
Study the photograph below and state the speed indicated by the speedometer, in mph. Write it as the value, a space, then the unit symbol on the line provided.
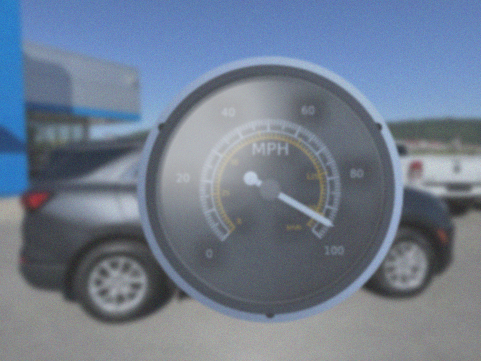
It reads 95 mph
